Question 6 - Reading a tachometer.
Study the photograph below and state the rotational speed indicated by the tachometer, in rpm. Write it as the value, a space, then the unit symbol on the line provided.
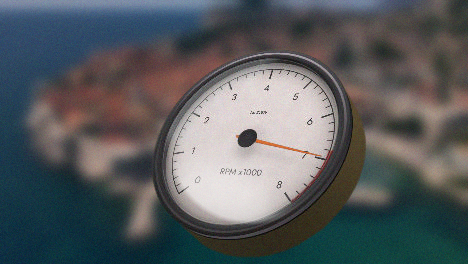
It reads 7000 rpm
